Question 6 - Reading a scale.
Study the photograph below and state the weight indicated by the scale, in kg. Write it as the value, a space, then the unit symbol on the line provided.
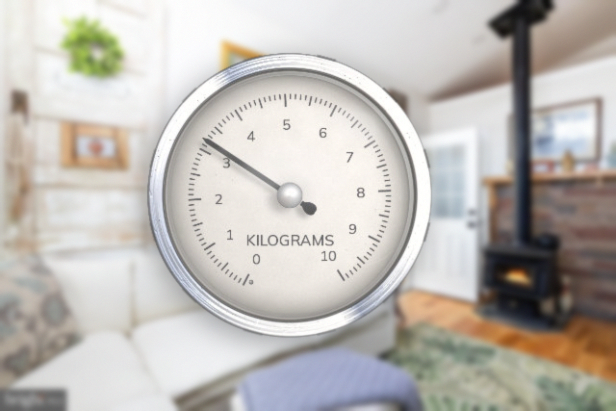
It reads 3.2 kg
